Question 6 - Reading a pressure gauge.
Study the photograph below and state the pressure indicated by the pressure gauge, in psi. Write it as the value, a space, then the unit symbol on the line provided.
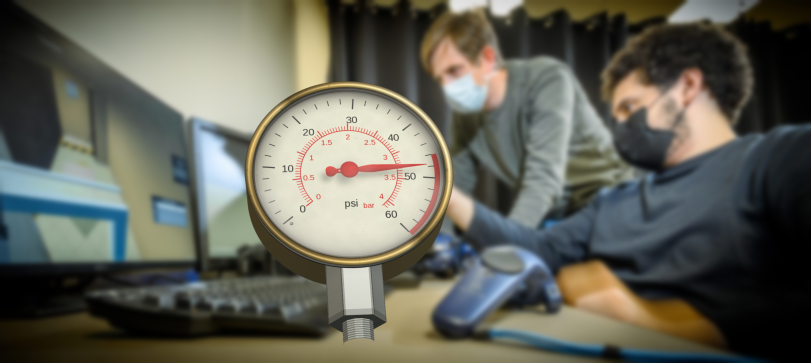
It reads 48 psi
